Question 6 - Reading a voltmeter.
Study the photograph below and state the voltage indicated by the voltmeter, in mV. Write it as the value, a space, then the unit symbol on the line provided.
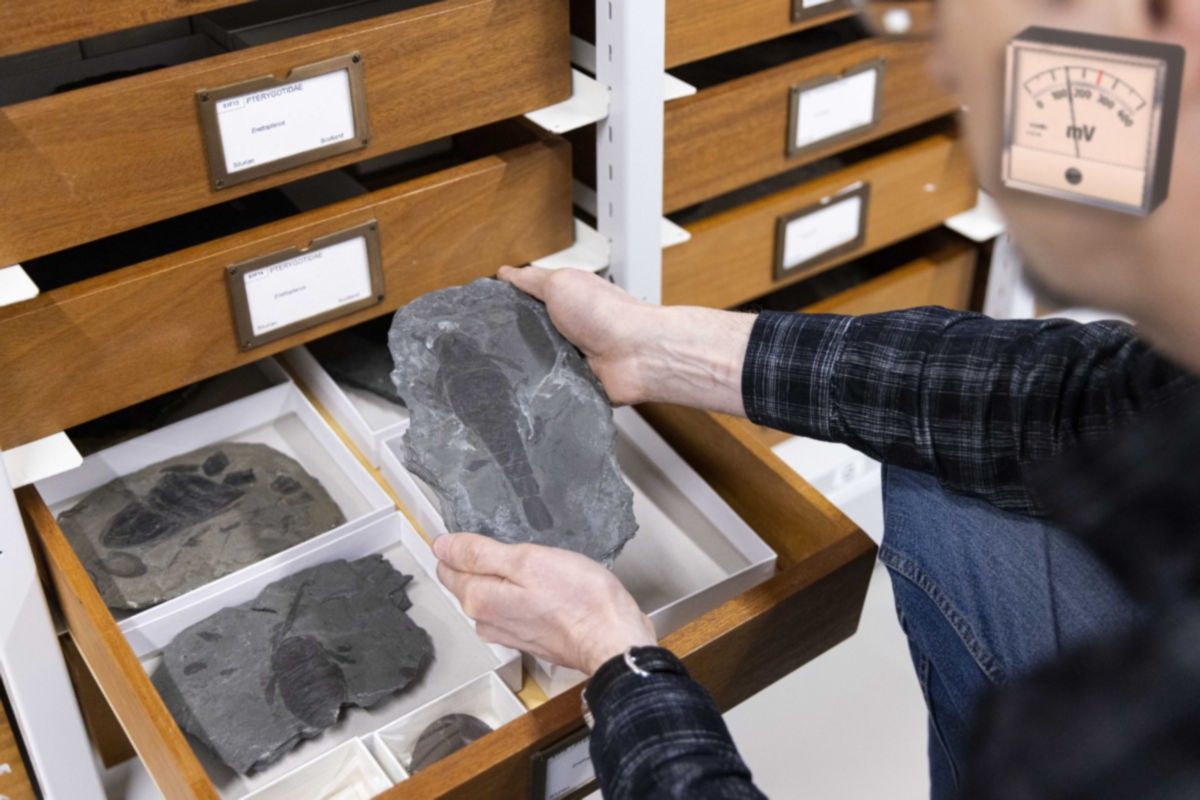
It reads 150 mV
